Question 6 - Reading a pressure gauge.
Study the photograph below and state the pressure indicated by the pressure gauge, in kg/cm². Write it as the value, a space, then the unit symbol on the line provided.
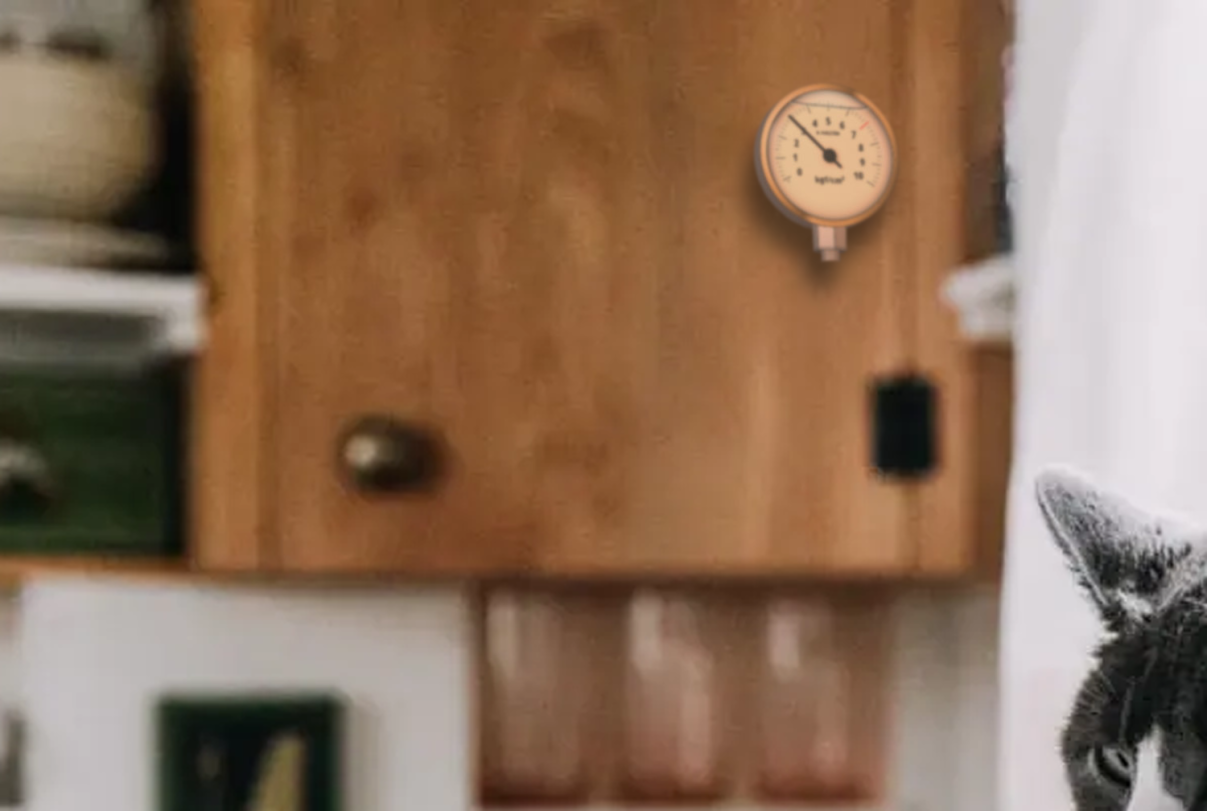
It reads 3 kg/cm²
